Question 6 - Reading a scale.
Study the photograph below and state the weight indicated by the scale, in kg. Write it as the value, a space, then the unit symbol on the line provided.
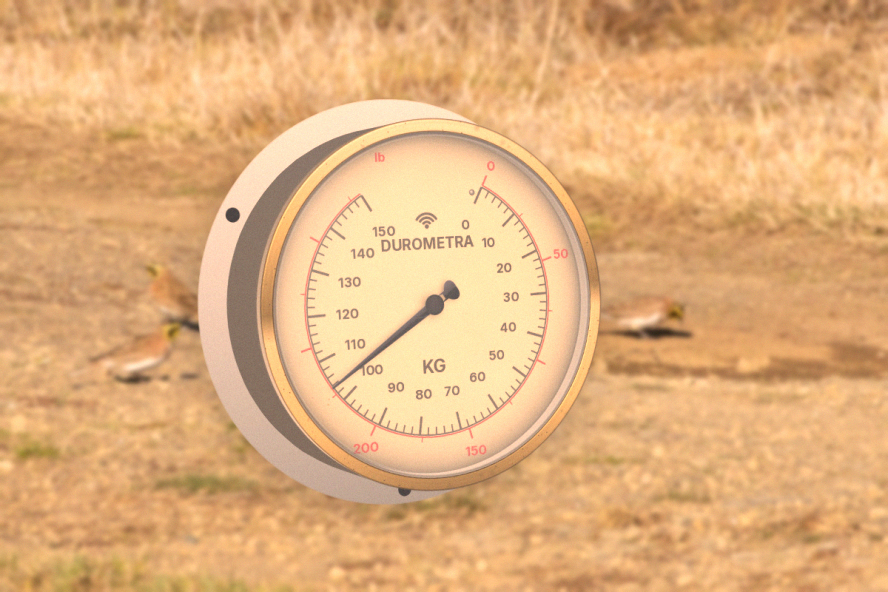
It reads 104 kg
